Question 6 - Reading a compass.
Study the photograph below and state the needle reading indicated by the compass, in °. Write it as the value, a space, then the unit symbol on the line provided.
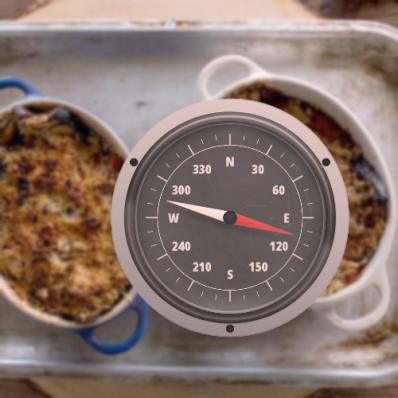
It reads 105 °
